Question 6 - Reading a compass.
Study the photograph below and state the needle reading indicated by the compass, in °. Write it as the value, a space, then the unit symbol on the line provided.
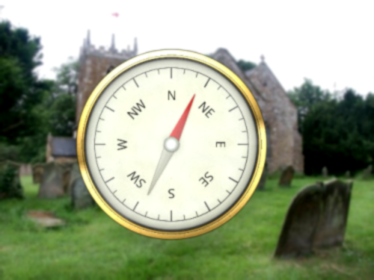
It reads 25 °
